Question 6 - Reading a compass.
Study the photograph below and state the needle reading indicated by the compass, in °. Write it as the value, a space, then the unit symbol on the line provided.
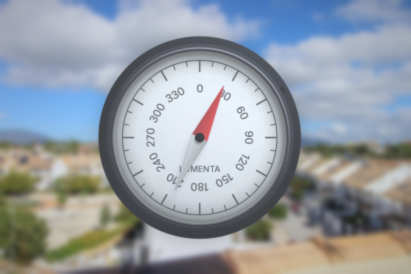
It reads 25 °
